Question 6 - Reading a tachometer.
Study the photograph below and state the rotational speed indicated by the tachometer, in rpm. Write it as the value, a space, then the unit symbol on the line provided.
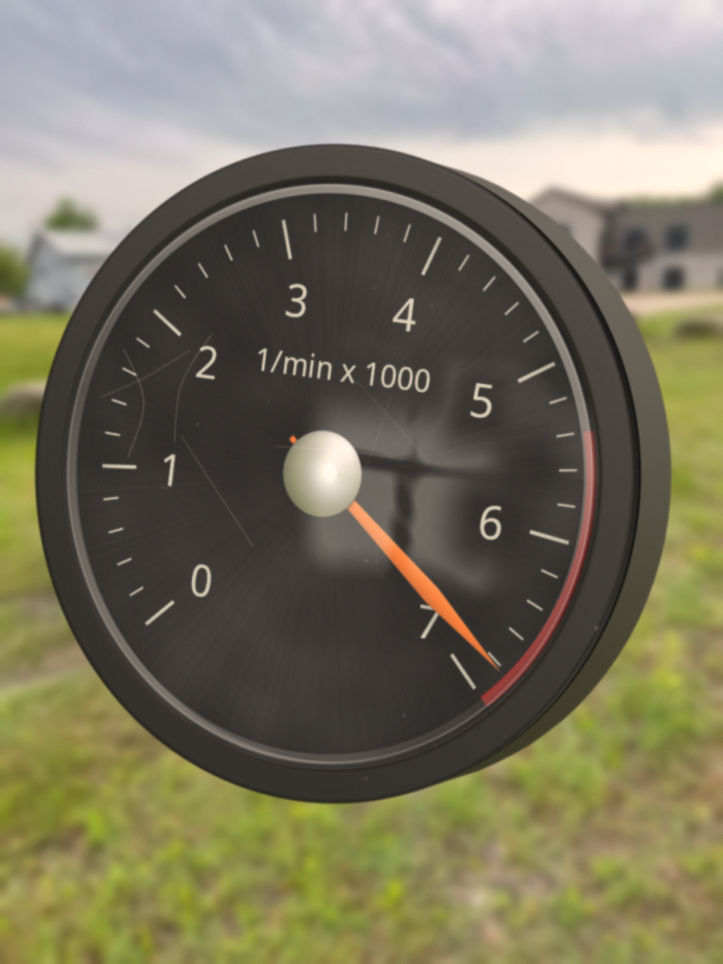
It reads 6800 rpm
